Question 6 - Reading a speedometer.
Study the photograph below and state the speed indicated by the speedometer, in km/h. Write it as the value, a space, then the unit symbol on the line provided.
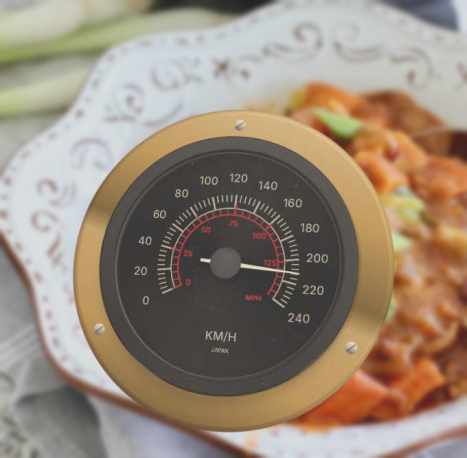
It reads 212 km/h
